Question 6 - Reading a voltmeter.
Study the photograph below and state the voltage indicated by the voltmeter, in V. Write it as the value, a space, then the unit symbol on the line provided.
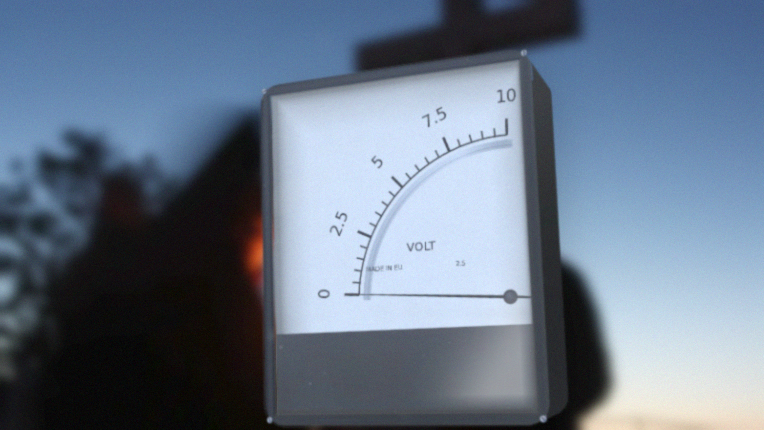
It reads 0 V
